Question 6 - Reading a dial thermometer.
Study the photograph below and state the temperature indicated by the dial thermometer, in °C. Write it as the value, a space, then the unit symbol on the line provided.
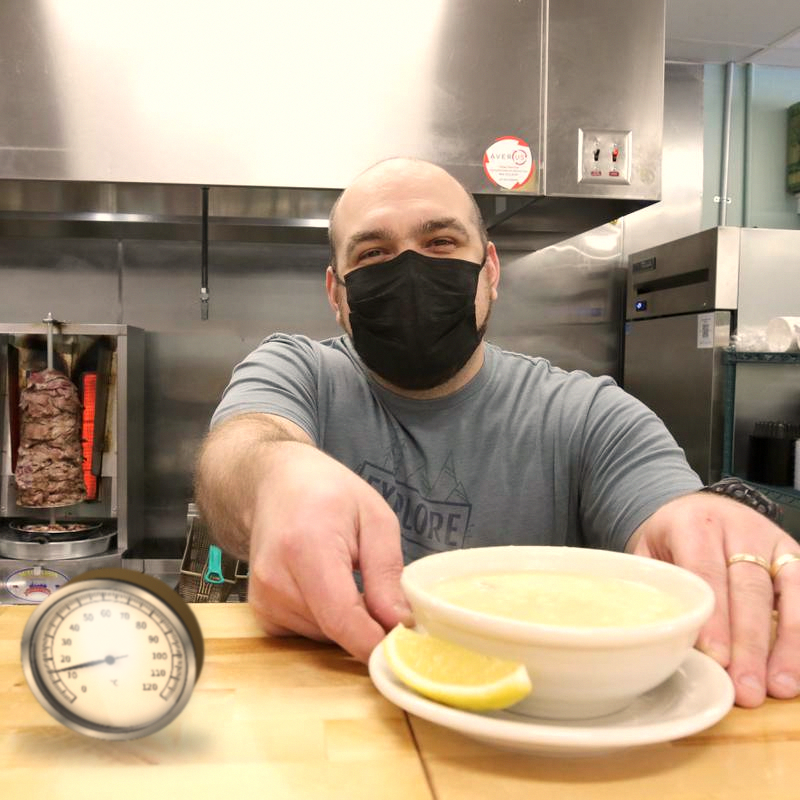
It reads 15 °C
